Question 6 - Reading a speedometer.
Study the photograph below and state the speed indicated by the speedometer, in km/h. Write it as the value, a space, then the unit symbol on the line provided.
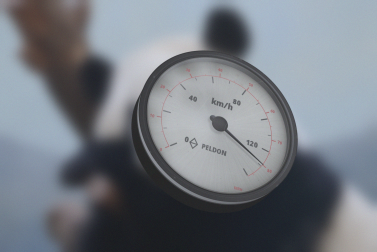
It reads 130 km/h
